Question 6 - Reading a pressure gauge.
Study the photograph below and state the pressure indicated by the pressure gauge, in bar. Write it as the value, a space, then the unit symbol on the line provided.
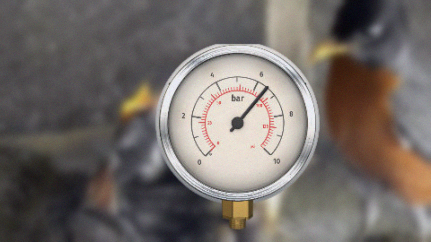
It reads 6.5 bar
